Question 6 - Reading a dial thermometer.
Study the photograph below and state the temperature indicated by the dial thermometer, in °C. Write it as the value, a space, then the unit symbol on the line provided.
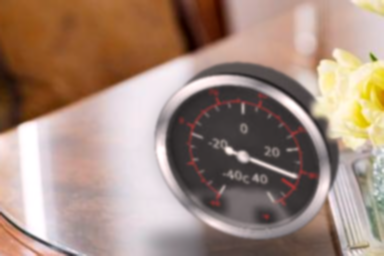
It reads 28 °C
